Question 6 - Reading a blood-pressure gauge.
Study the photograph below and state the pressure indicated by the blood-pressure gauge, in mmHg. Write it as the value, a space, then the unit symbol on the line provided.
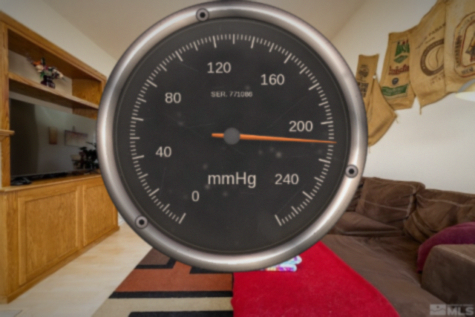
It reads 210 mmHg
